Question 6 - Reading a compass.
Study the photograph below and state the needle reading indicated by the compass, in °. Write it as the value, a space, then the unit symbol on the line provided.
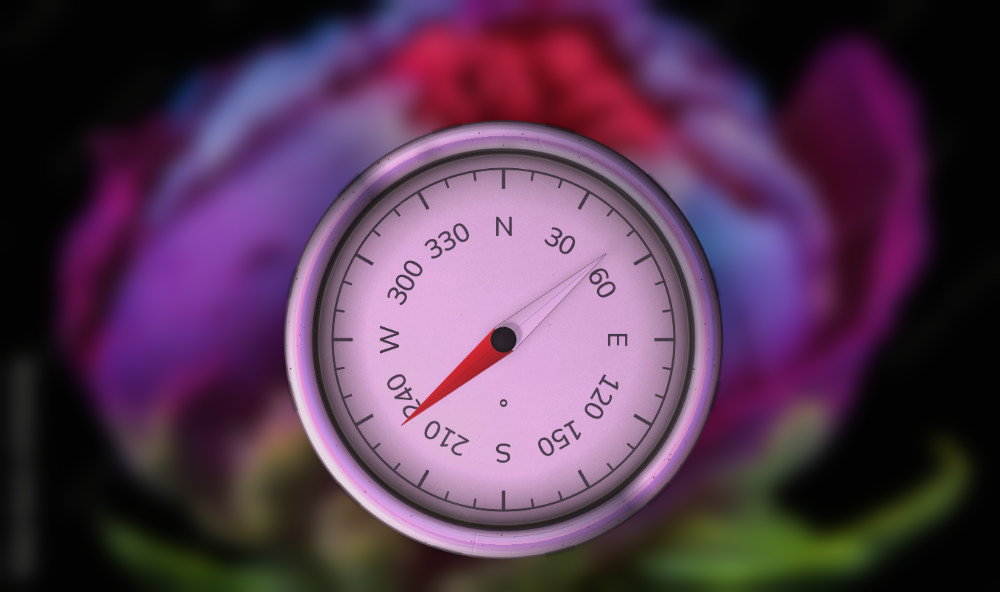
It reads 230 °
